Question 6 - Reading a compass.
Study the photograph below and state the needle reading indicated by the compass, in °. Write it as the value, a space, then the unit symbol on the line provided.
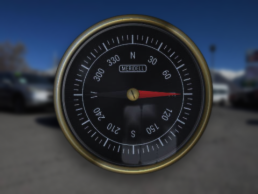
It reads 90 °
